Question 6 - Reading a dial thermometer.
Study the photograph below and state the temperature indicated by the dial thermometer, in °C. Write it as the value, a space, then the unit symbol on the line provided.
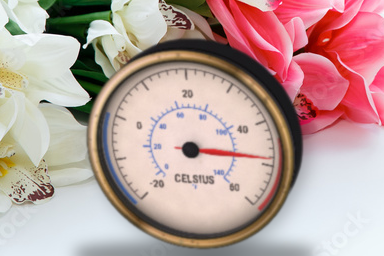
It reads 48 °C
